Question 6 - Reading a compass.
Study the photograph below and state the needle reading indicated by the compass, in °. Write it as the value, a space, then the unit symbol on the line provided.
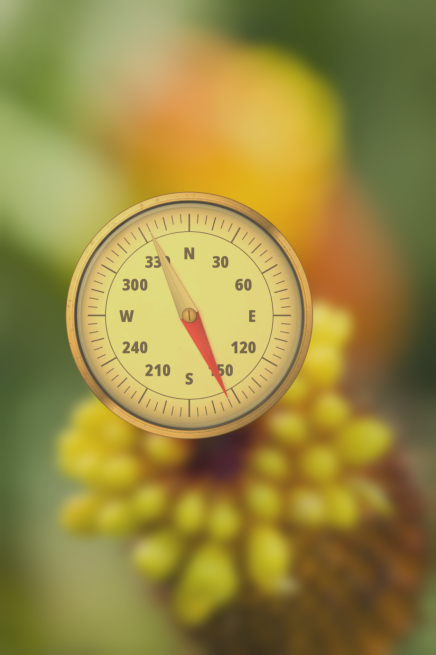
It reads 155 °
